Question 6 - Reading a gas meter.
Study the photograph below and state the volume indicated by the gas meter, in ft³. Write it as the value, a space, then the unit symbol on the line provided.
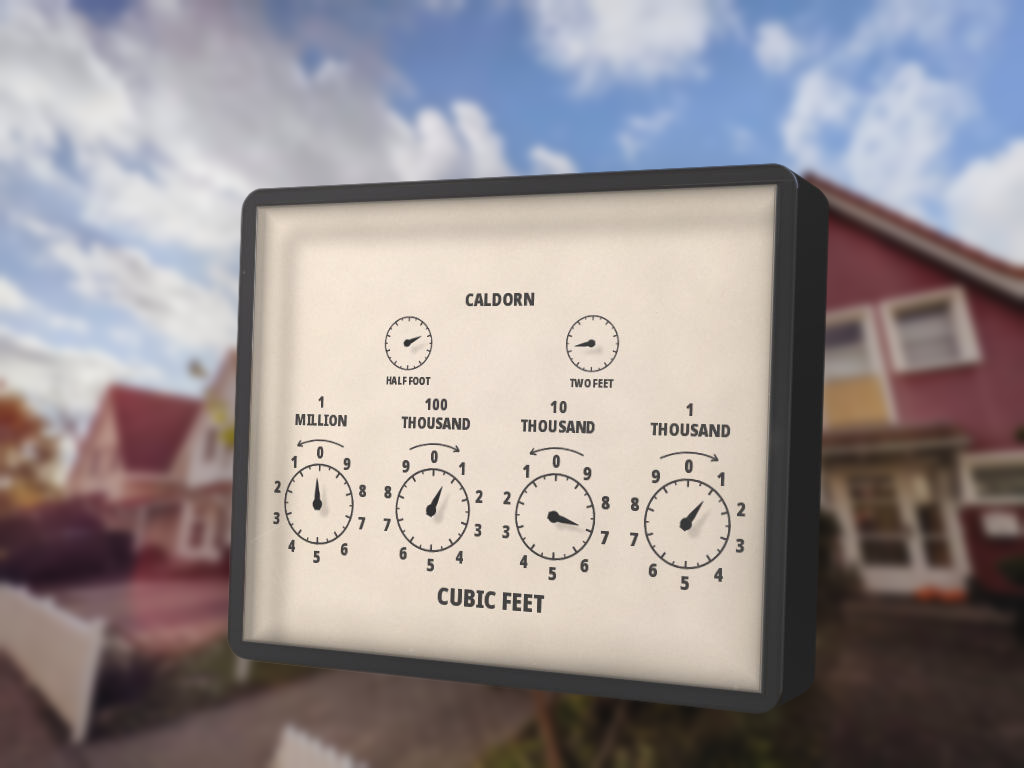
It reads 7100 ft³
